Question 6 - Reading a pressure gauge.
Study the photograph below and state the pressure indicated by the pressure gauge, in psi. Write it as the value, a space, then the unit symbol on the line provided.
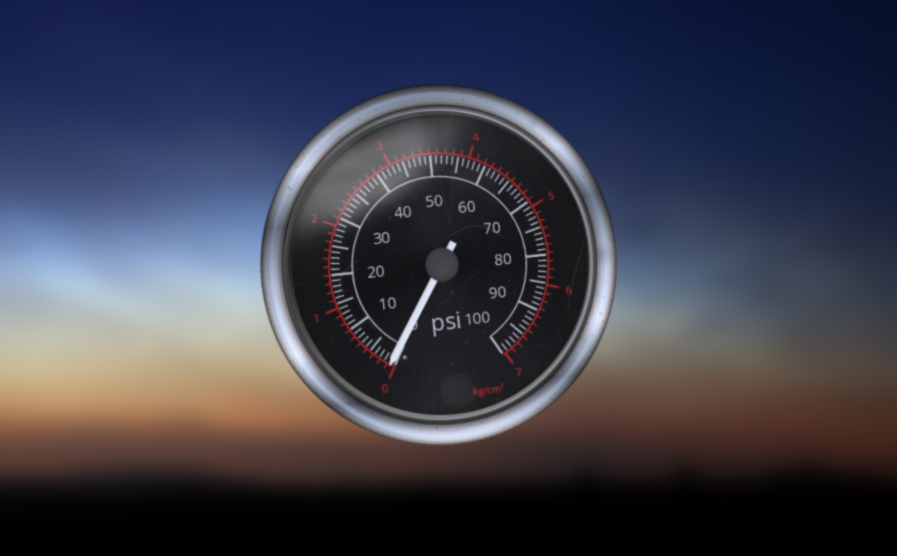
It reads 1 psi
